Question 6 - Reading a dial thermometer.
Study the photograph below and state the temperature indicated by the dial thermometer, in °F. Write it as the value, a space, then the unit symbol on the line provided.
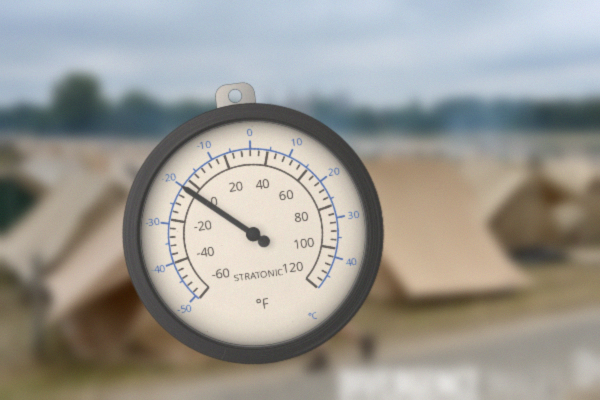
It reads -4 °F
